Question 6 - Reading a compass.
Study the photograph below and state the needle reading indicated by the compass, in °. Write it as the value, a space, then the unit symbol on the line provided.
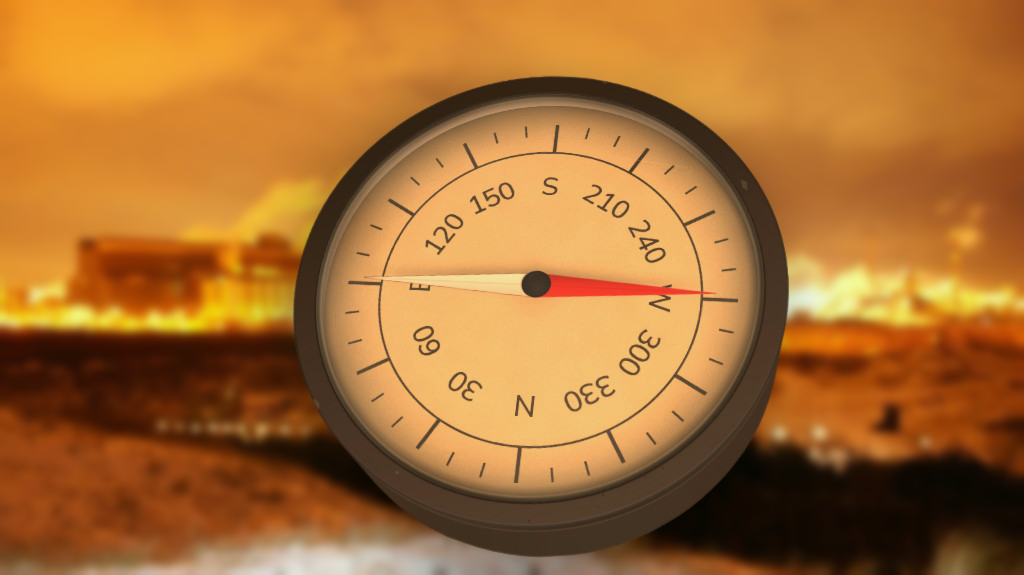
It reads 270 °
